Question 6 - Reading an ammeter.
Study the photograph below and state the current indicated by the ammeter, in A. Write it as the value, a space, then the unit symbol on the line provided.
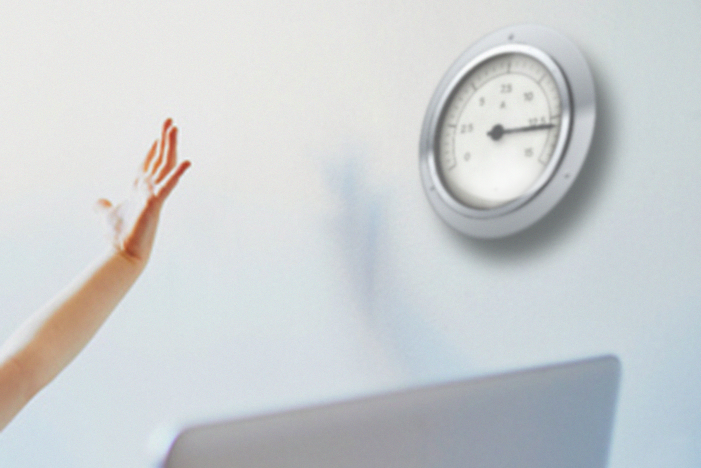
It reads 13 A
